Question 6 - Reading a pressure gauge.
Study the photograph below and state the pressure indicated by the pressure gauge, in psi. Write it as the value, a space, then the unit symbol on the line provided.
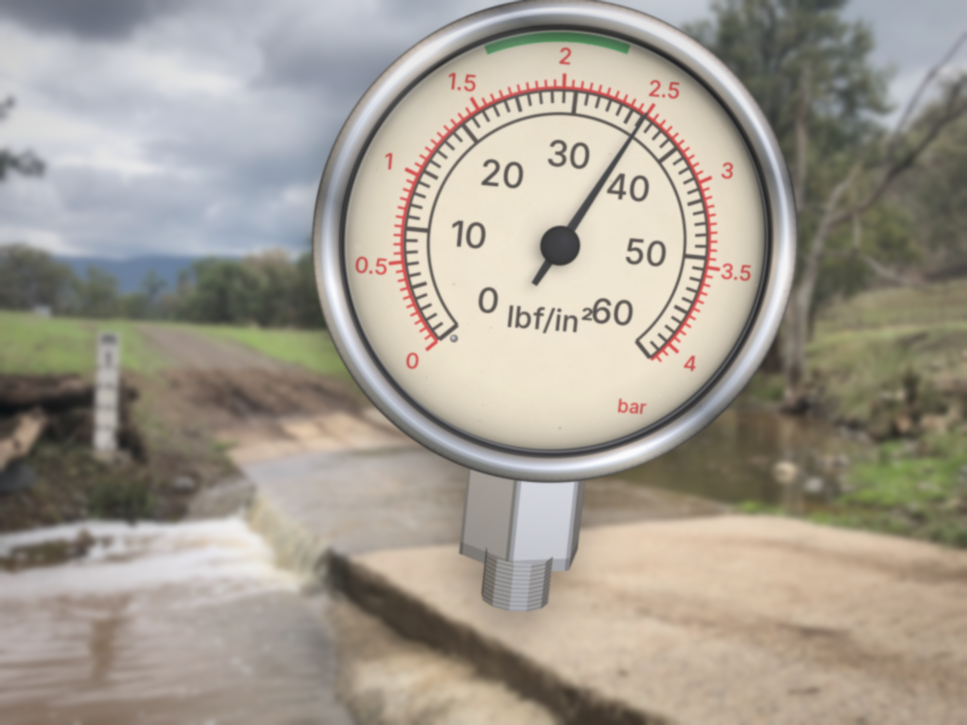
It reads 36 psi
